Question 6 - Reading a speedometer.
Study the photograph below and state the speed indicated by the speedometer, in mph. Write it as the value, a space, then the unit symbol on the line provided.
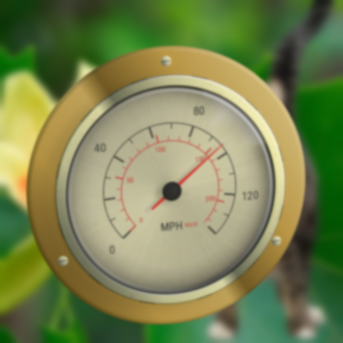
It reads 95 mph
